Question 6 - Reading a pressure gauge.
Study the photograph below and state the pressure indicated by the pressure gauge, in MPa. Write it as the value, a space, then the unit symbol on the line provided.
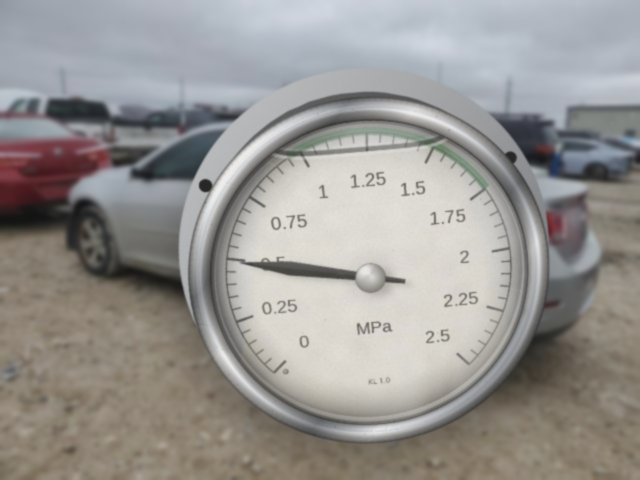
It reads 0.5 MPa
